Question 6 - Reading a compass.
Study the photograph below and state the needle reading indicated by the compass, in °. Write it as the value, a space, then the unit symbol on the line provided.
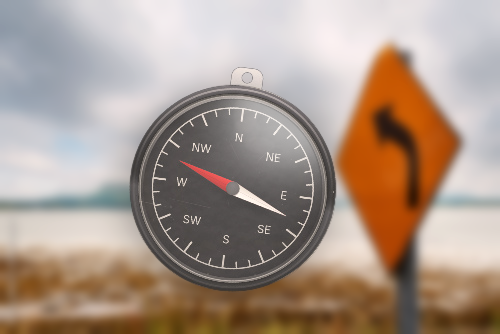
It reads 290 °
